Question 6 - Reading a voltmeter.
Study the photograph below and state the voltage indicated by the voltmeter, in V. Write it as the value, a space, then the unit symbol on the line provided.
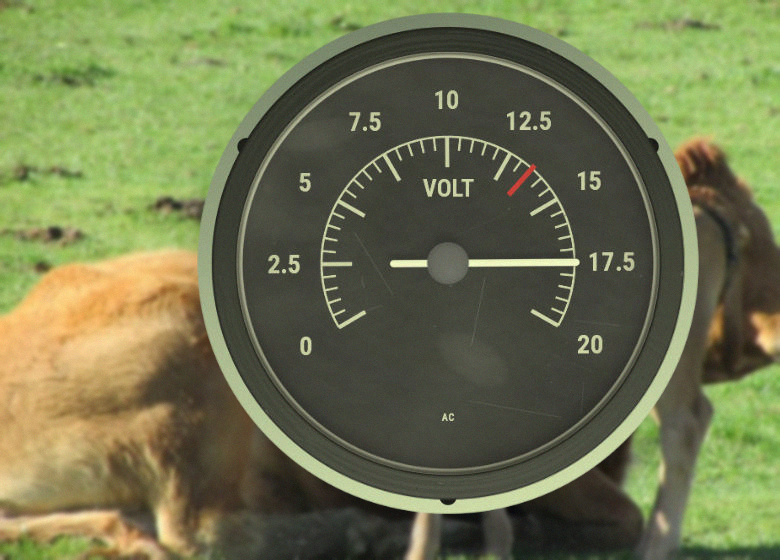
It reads 17.5 V
